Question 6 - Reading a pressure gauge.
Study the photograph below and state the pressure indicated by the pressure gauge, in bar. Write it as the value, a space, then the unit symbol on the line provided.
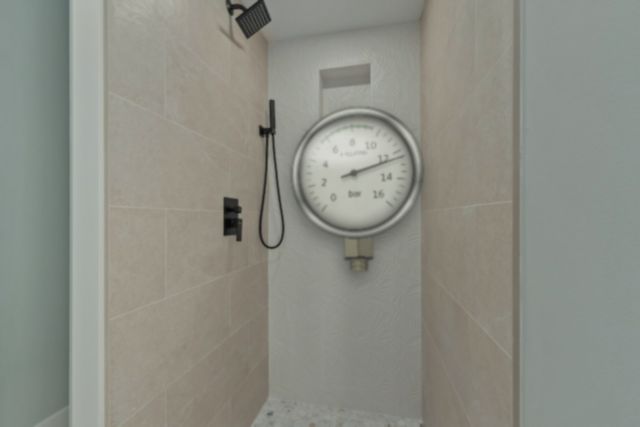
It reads 12.5 bar
